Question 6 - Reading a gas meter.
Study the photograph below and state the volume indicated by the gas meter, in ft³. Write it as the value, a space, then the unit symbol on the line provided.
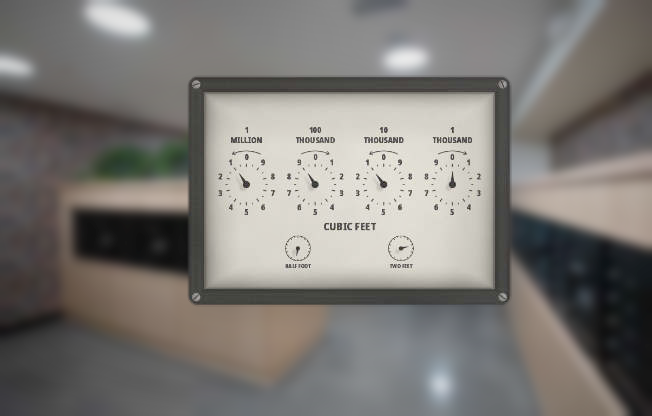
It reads 91000 ft³
